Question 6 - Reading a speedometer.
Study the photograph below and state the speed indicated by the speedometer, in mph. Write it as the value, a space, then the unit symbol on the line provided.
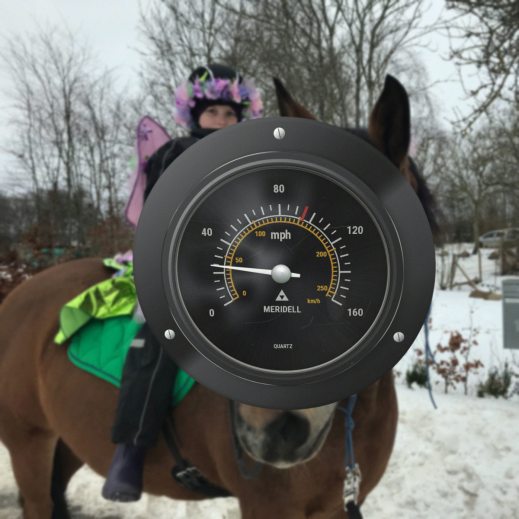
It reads 25 mph
